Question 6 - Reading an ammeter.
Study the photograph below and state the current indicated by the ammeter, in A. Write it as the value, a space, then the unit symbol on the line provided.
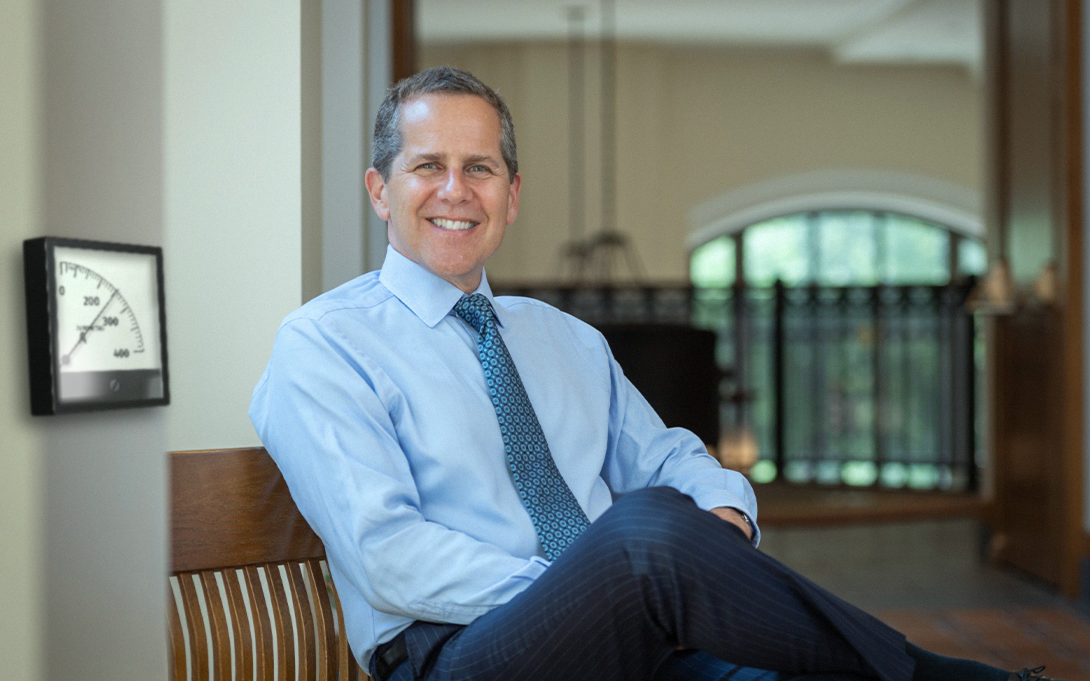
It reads 250 A
